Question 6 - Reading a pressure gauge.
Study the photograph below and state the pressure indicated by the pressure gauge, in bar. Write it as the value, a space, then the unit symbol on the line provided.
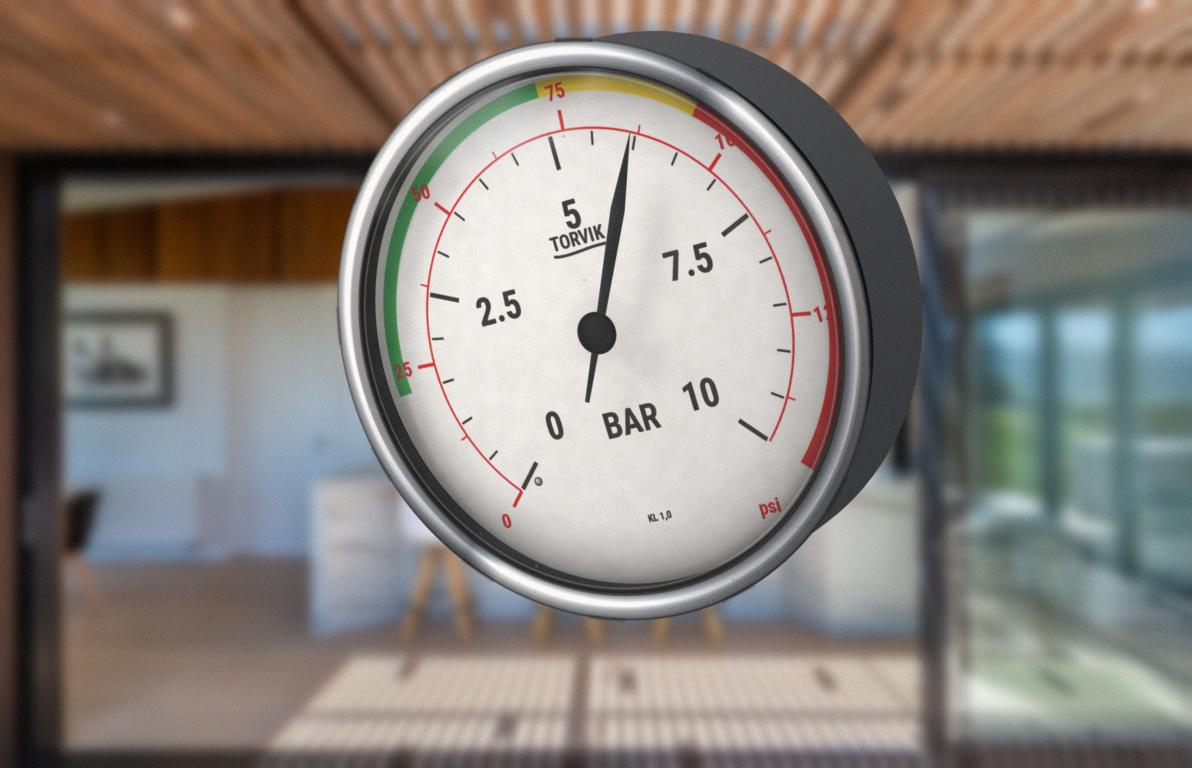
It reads 6 bar
